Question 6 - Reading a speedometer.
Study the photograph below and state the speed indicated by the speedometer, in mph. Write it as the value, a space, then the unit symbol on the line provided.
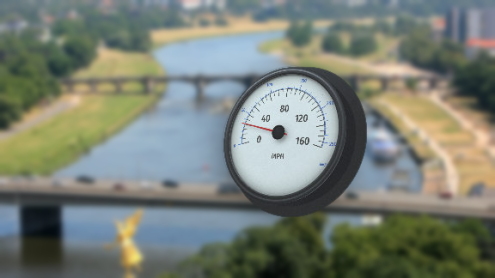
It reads 20 mph
